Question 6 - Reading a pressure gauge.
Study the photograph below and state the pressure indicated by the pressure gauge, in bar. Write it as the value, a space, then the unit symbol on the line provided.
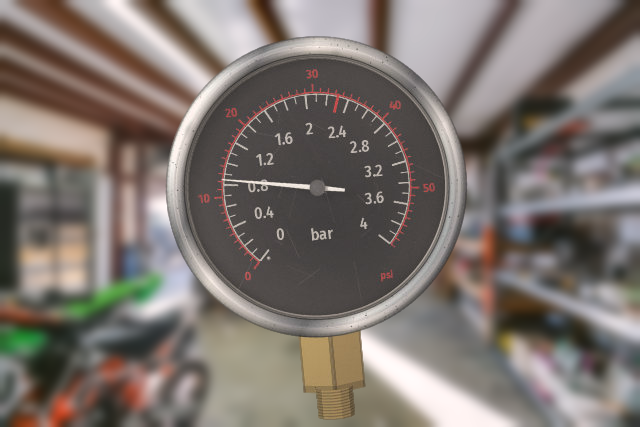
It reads 0.85 bar
